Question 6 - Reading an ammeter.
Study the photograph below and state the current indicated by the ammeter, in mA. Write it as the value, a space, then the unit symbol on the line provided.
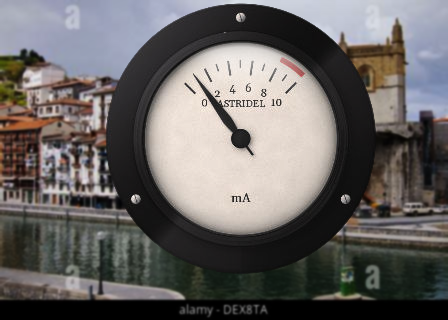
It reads 1 mA
